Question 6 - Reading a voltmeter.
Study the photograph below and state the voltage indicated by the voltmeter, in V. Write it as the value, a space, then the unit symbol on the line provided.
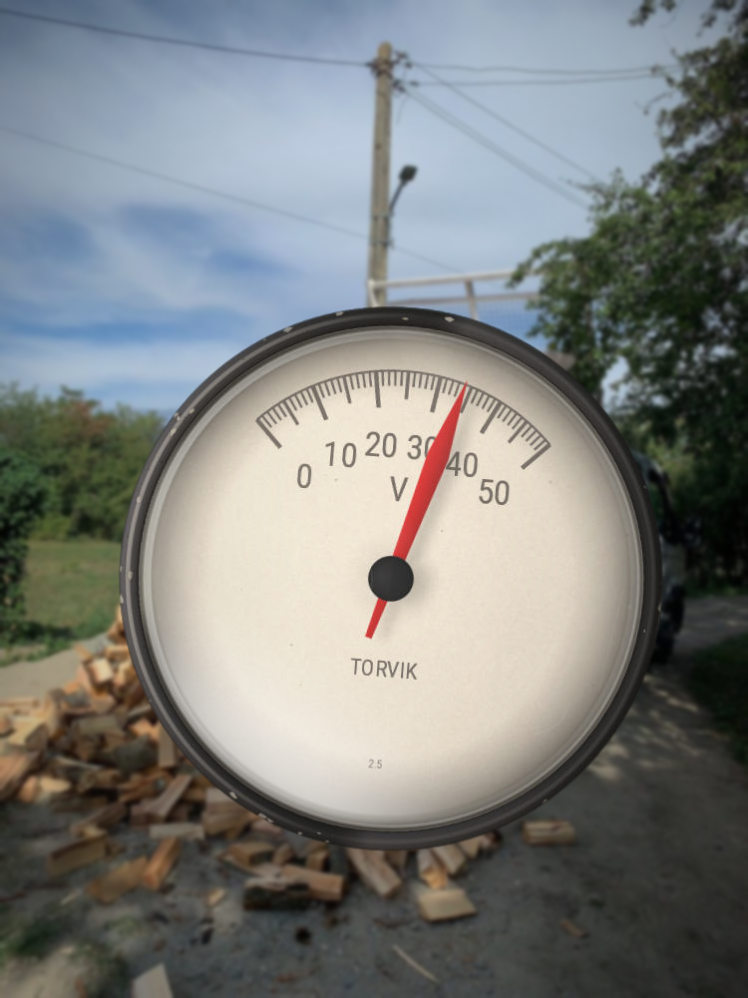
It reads 34 V
